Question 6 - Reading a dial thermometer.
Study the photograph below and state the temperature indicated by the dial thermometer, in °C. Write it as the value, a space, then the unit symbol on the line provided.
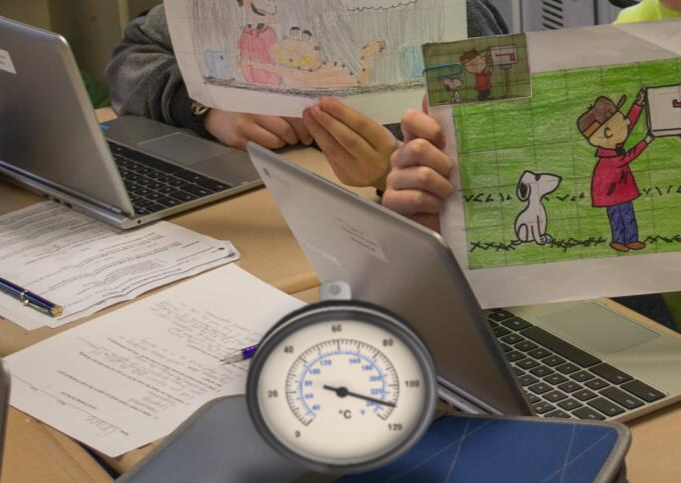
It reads 110 °C
